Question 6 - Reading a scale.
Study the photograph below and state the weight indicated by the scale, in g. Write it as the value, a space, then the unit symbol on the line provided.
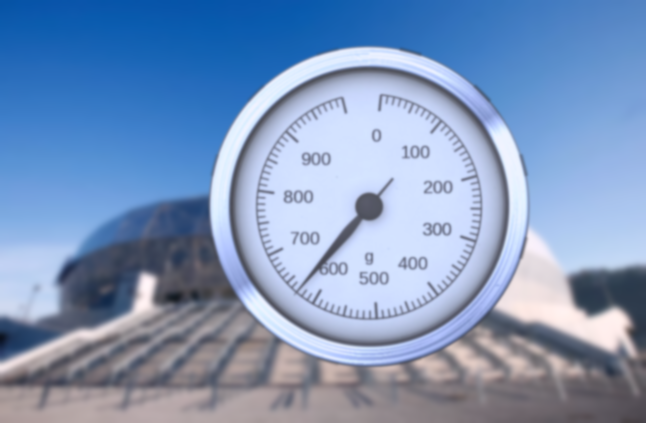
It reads 630 g
